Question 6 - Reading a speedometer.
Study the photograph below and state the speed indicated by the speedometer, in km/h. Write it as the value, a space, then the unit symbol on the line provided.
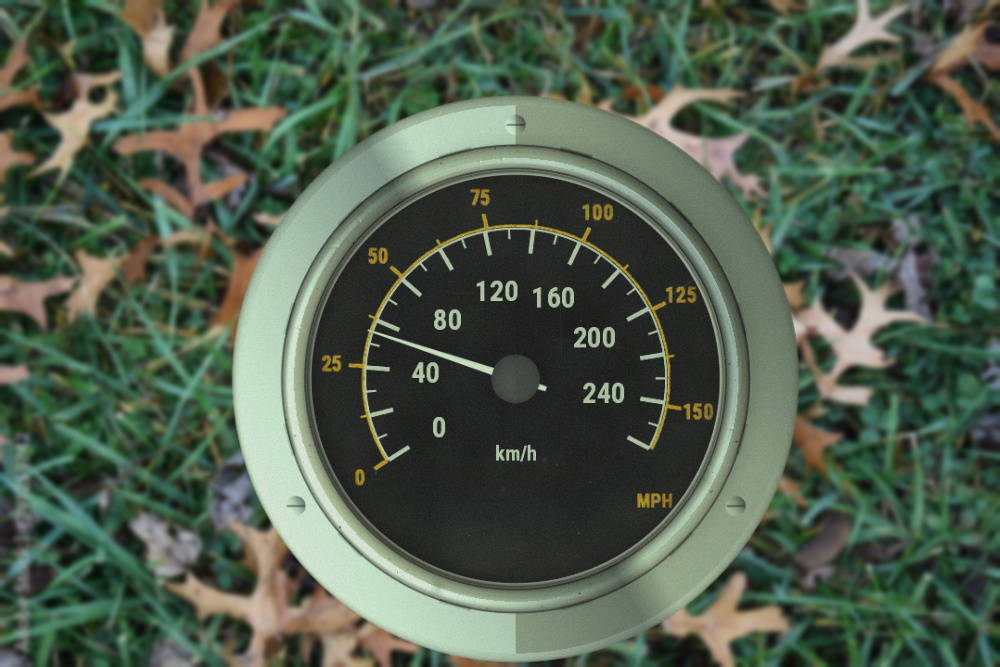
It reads 55 km/h
